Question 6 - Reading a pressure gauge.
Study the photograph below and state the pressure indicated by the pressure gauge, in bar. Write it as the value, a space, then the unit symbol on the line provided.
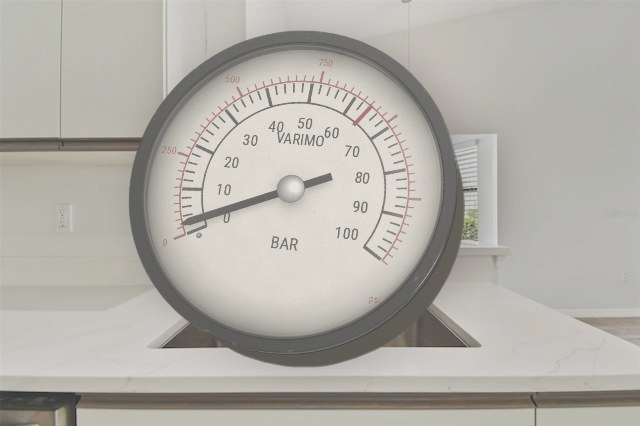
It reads 2 bar
